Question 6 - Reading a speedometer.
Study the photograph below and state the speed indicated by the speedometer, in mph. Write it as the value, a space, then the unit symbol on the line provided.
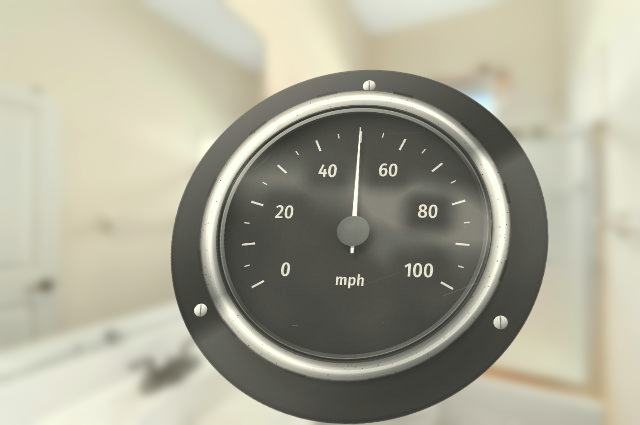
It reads 50 mph
